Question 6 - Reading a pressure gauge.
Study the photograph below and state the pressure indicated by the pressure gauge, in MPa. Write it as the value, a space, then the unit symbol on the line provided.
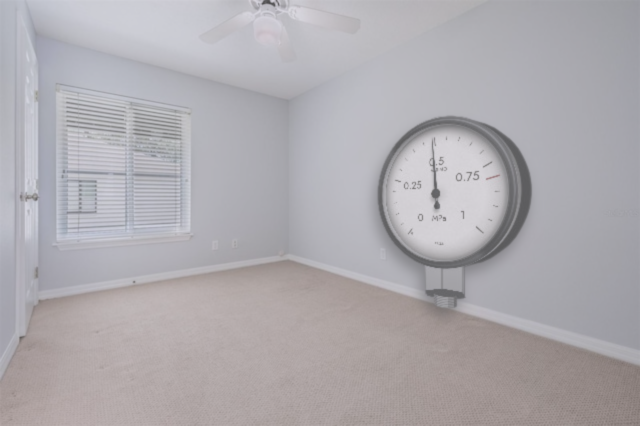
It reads 0.5 MPa
